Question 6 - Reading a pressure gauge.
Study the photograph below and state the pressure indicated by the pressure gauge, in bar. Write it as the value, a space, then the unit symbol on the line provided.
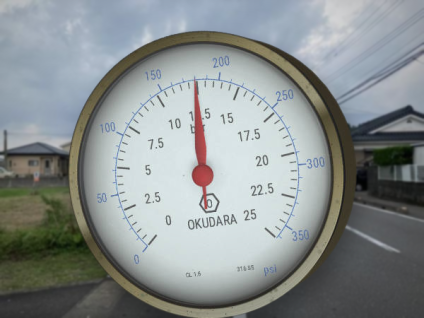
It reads 12.5 bar
